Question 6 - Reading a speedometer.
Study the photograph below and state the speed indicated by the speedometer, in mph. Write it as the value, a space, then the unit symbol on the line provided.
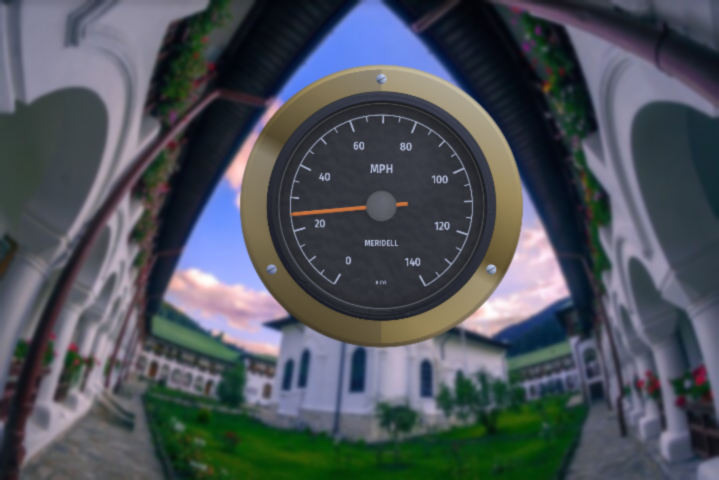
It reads 25 mph
